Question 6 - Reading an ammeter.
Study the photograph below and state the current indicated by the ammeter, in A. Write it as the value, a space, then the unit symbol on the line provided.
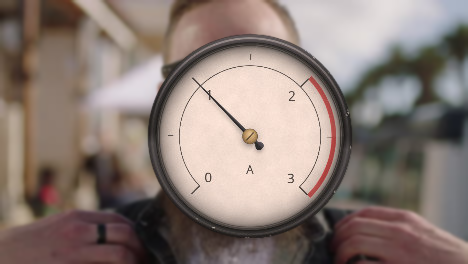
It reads 1 A
